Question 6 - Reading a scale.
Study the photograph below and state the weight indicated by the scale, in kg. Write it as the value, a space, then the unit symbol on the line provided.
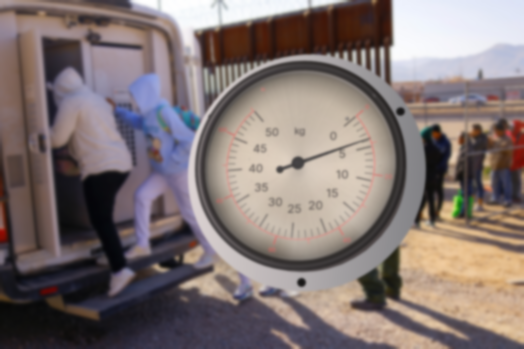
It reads 4 kg
